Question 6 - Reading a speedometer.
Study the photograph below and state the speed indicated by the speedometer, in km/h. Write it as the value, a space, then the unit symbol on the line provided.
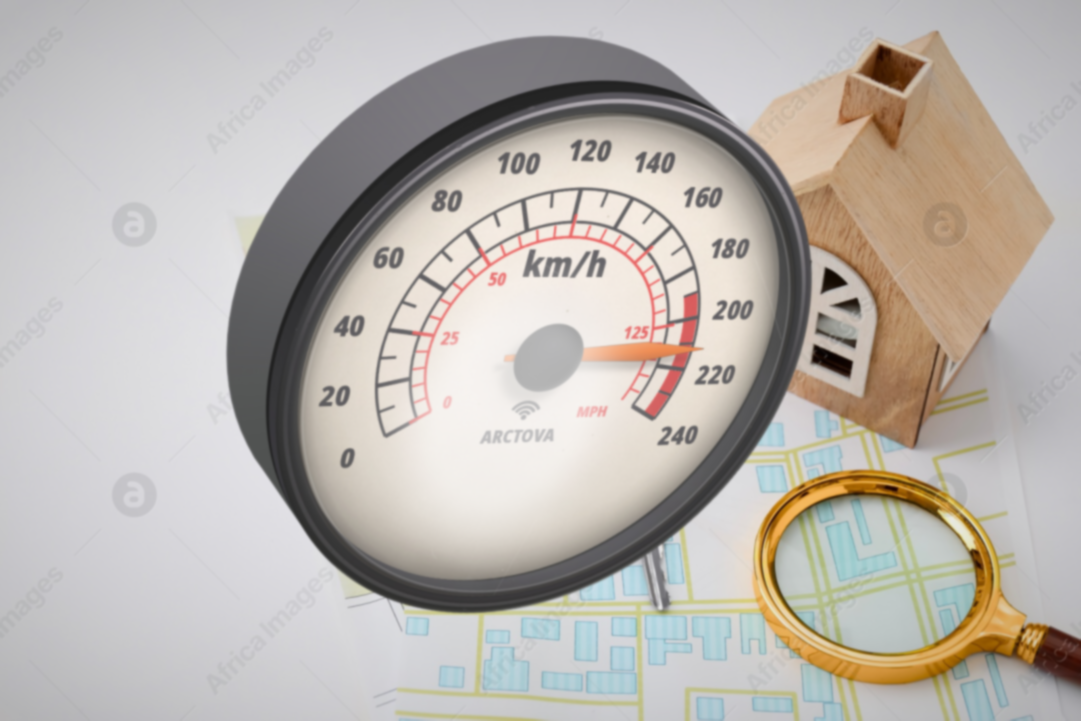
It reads 210 km/h
